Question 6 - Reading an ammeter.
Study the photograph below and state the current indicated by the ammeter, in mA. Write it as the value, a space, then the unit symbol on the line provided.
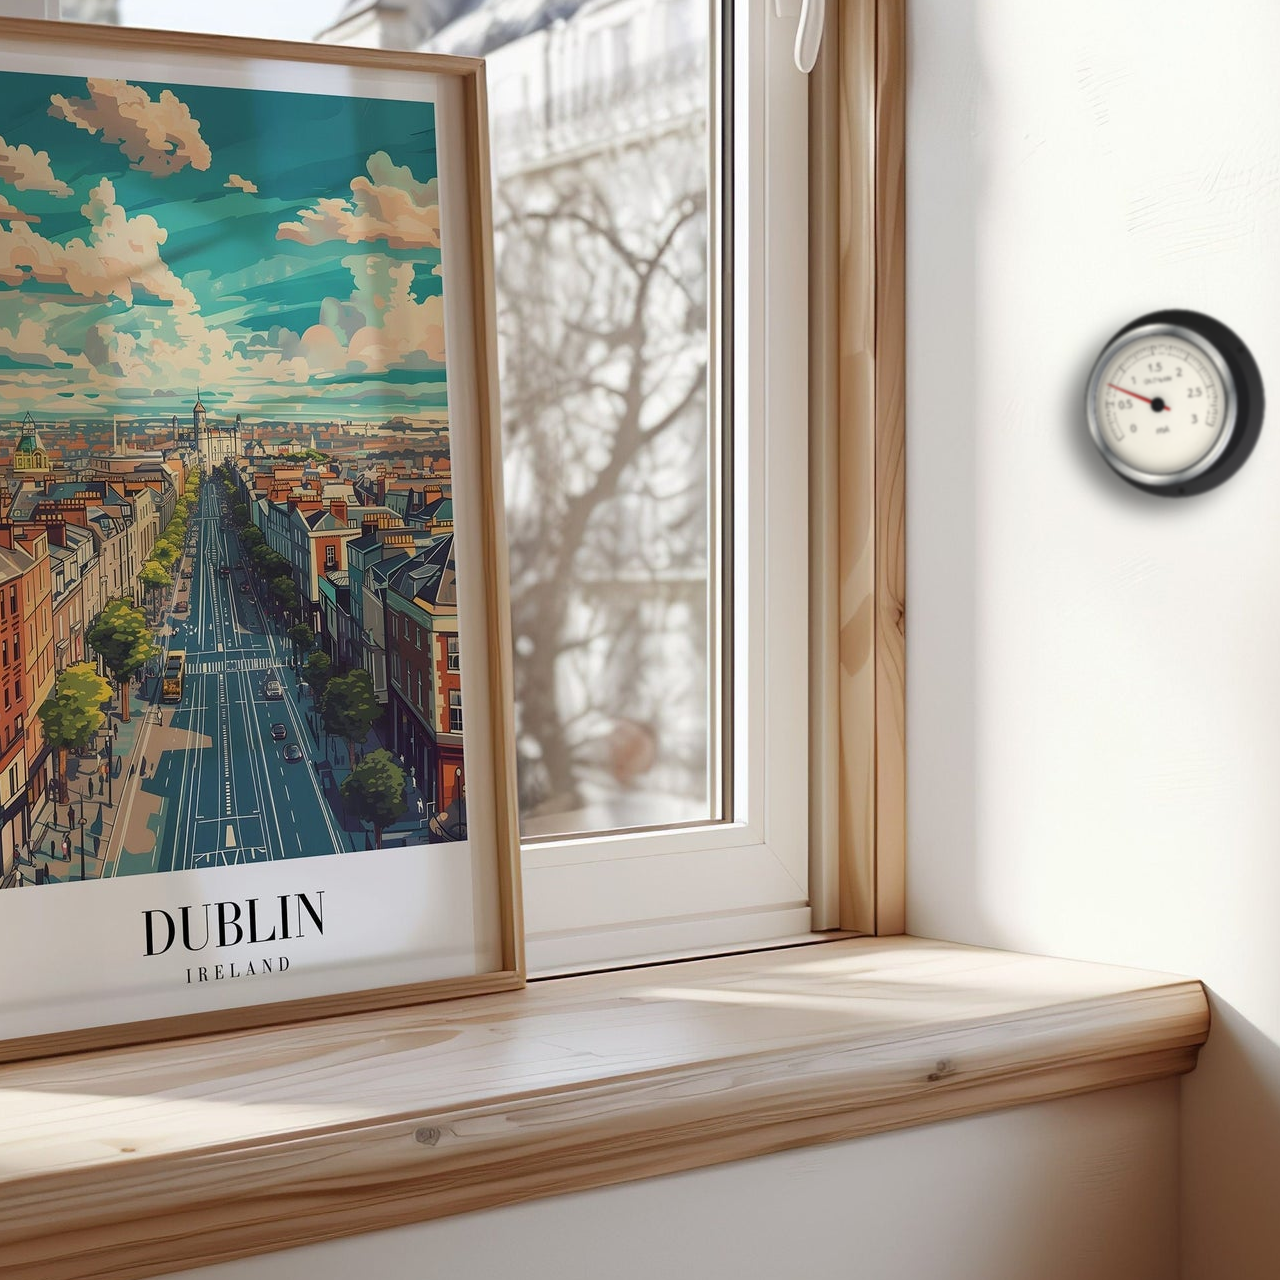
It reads 0.75 mA
